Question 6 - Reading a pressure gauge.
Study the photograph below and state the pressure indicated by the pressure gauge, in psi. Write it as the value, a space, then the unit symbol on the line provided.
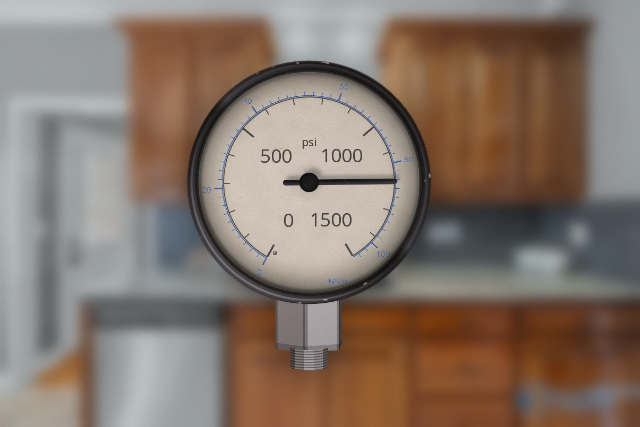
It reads 1200 psi
